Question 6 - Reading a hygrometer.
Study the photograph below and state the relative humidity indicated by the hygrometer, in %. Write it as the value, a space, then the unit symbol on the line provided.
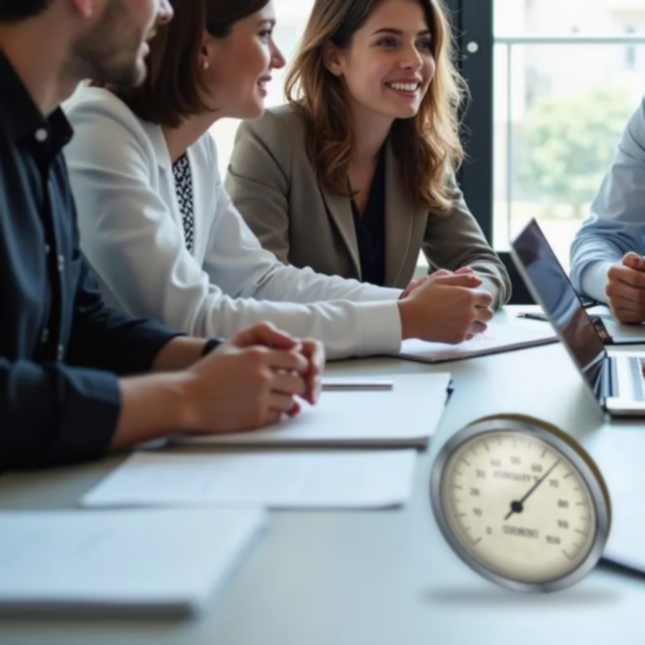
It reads 65 %
